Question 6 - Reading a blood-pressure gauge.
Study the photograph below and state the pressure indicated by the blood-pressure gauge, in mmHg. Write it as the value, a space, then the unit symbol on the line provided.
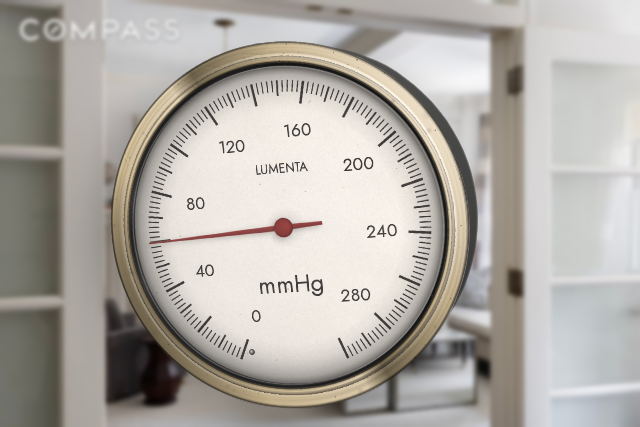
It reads 60 mmHg
